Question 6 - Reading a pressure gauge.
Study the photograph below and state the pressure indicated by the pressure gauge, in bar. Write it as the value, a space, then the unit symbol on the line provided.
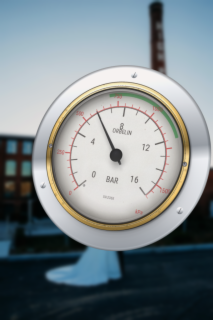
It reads 6 bar
